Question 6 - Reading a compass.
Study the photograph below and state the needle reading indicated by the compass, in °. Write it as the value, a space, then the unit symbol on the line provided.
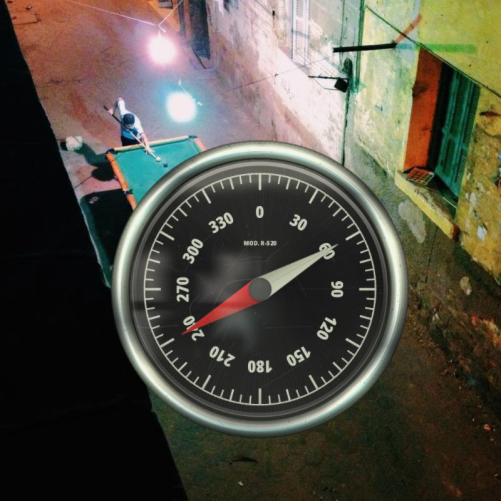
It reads 240 °
